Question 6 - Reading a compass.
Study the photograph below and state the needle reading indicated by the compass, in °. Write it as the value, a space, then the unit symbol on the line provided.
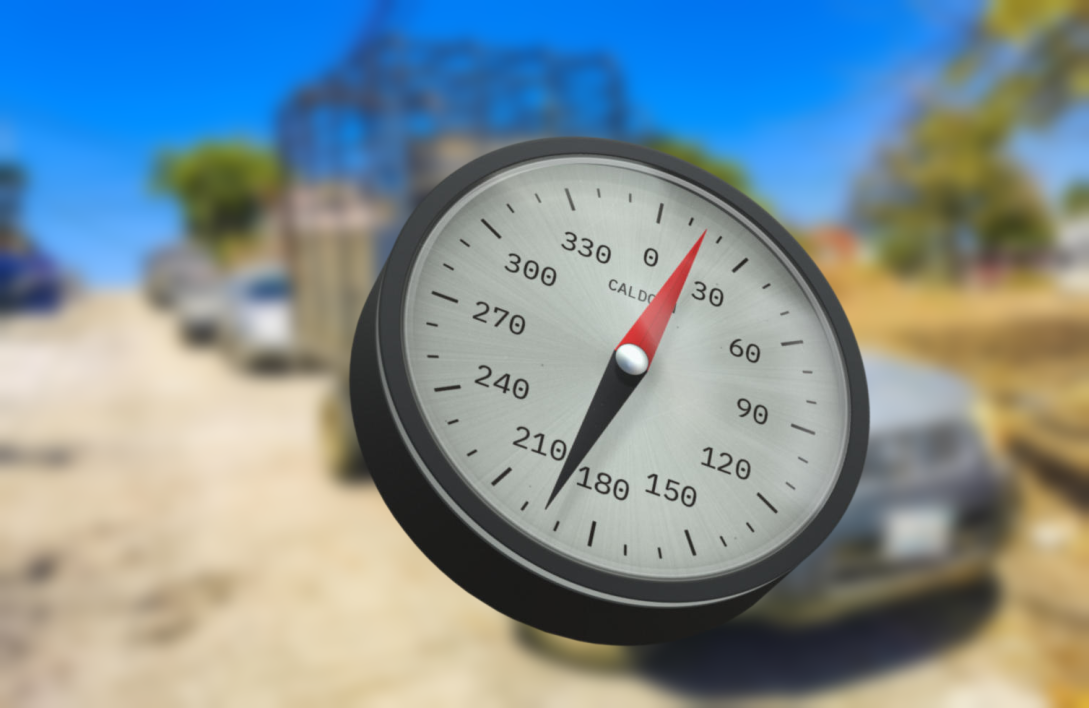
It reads 15 °
